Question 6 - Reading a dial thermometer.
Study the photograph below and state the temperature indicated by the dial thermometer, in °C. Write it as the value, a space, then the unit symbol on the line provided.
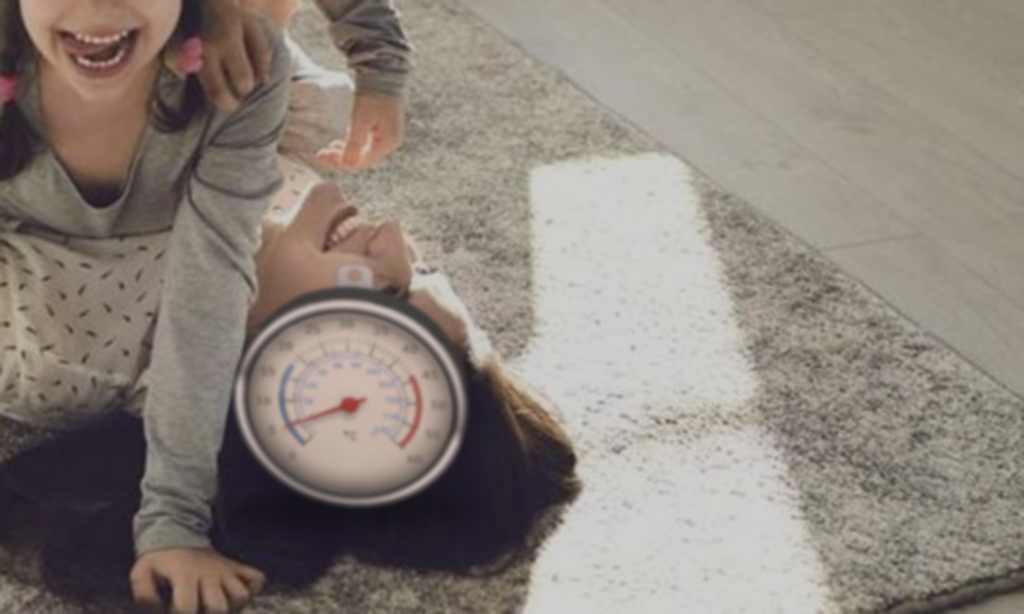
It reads 5 °C
